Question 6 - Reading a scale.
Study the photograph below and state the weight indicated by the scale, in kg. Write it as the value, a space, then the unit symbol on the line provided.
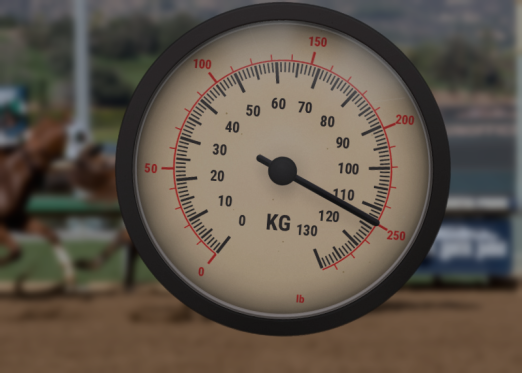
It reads 113 kg
